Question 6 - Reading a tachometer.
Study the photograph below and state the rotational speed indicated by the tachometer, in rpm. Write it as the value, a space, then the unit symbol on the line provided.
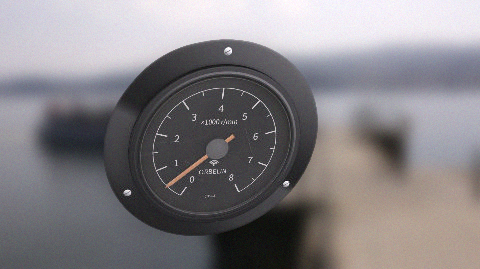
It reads 500 rpm
